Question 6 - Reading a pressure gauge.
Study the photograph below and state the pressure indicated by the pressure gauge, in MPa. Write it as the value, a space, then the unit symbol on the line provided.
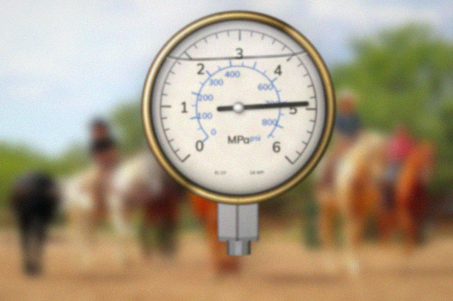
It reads 4.9 MPa
